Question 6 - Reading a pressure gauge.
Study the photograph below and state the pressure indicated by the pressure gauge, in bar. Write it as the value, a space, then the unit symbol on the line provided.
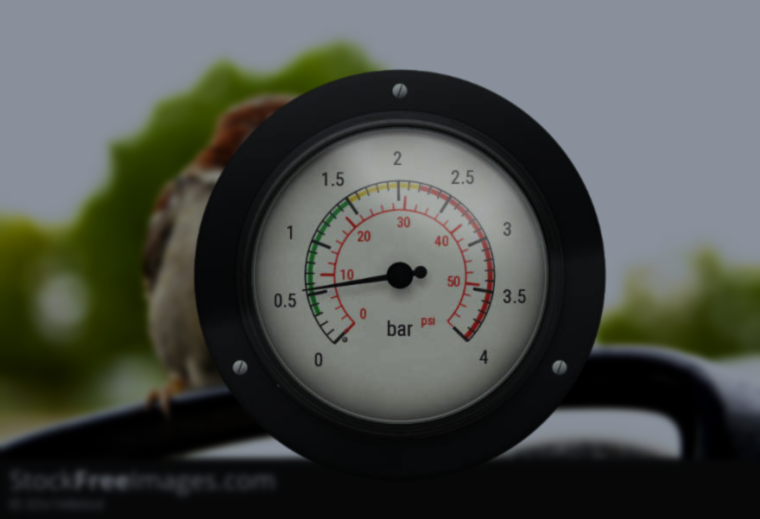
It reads 0.55 bar
